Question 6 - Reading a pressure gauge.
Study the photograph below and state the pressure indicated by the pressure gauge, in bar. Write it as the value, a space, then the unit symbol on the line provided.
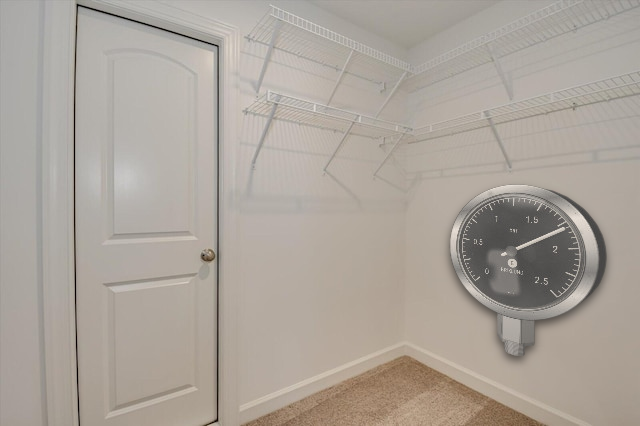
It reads 1.8 bar
